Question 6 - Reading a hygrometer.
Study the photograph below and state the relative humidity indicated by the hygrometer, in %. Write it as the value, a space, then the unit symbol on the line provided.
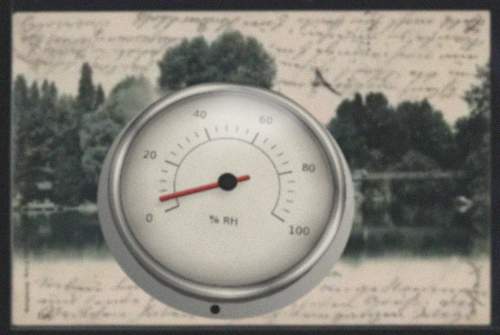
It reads 4 %
